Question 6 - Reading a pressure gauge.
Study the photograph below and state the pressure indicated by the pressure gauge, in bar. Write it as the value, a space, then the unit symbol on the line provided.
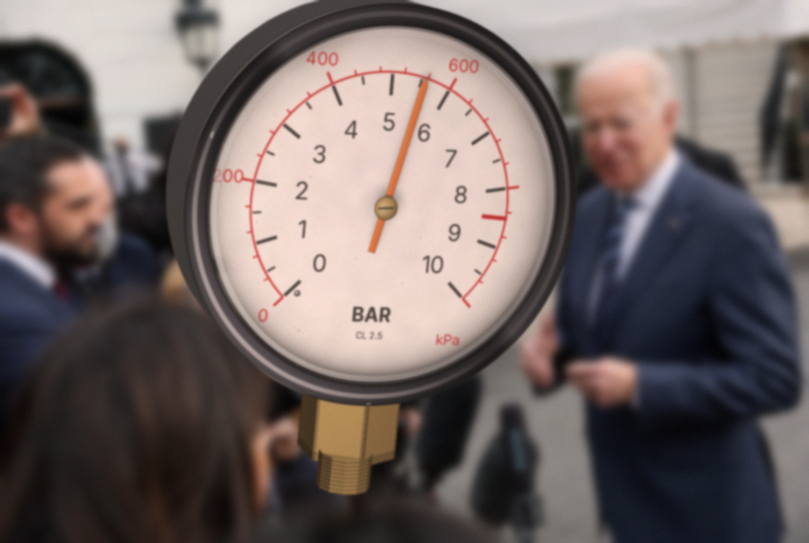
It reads 5.5 bar
